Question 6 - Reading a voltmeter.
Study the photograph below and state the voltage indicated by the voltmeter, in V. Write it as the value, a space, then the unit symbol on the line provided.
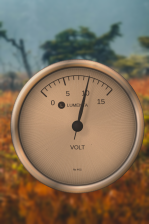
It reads 10 V
